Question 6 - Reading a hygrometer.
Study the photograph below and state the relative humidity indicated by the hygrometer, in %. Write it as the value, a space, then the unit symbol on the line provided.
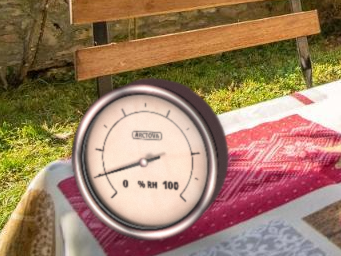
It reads 10 %
